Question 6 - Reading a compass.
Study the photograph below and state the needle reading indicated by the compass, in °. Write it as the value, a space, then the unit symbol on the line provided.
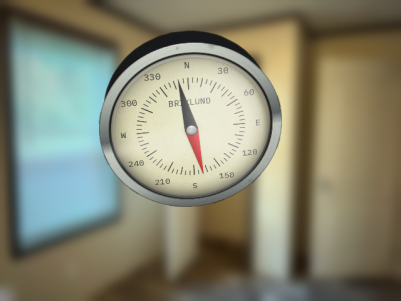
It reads 170 °
